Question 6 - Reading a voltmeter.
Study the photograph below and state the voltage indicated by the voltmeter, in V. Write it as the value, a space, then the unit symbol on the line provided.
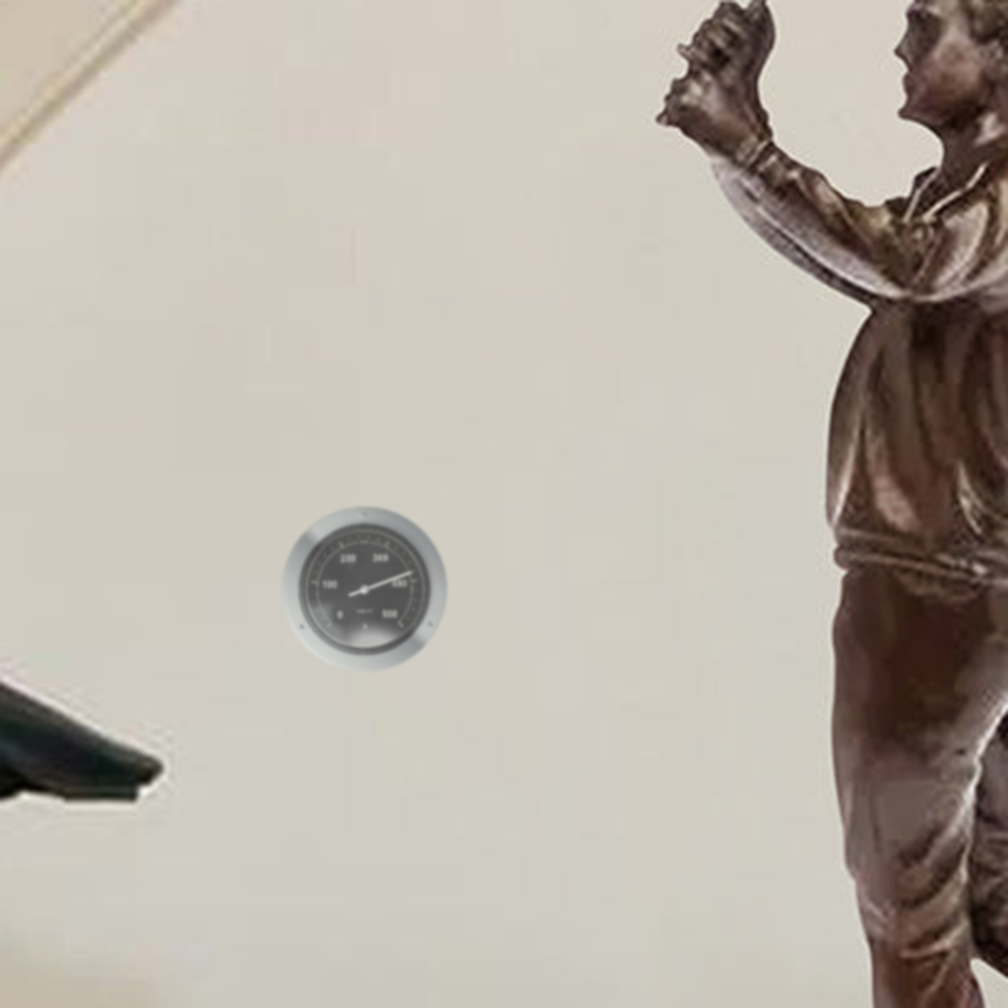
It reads 380 V
